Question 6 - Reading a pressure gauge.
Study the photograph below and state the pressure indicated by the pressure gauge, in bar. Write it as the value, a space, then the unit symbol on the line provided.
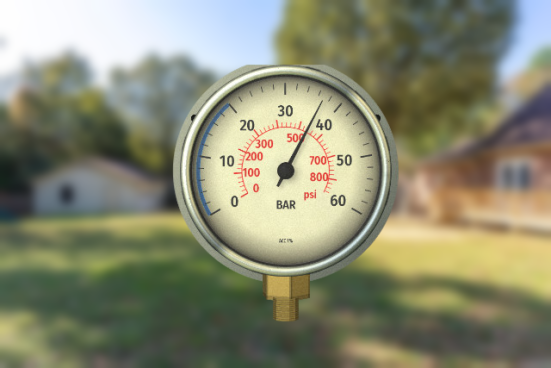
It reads 37 bar
